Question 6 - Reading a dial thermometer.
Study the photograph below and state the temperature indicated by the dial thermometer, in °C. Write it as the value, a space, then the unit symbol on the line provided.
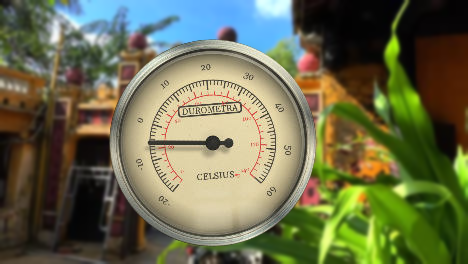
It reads -5 °C
